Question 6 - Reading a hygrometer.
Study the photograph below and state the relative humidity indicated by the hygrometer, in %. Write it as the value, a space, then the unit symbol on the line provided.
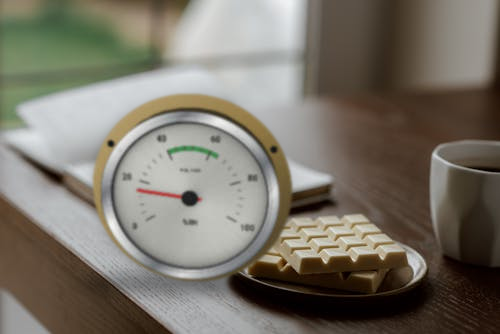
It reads 16 %
